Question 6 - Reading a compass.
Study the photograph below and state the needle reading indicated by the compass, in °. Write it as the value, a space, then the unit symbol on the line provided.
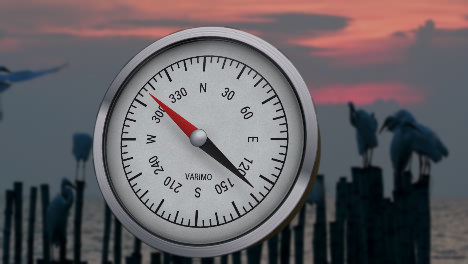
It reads 310 °
